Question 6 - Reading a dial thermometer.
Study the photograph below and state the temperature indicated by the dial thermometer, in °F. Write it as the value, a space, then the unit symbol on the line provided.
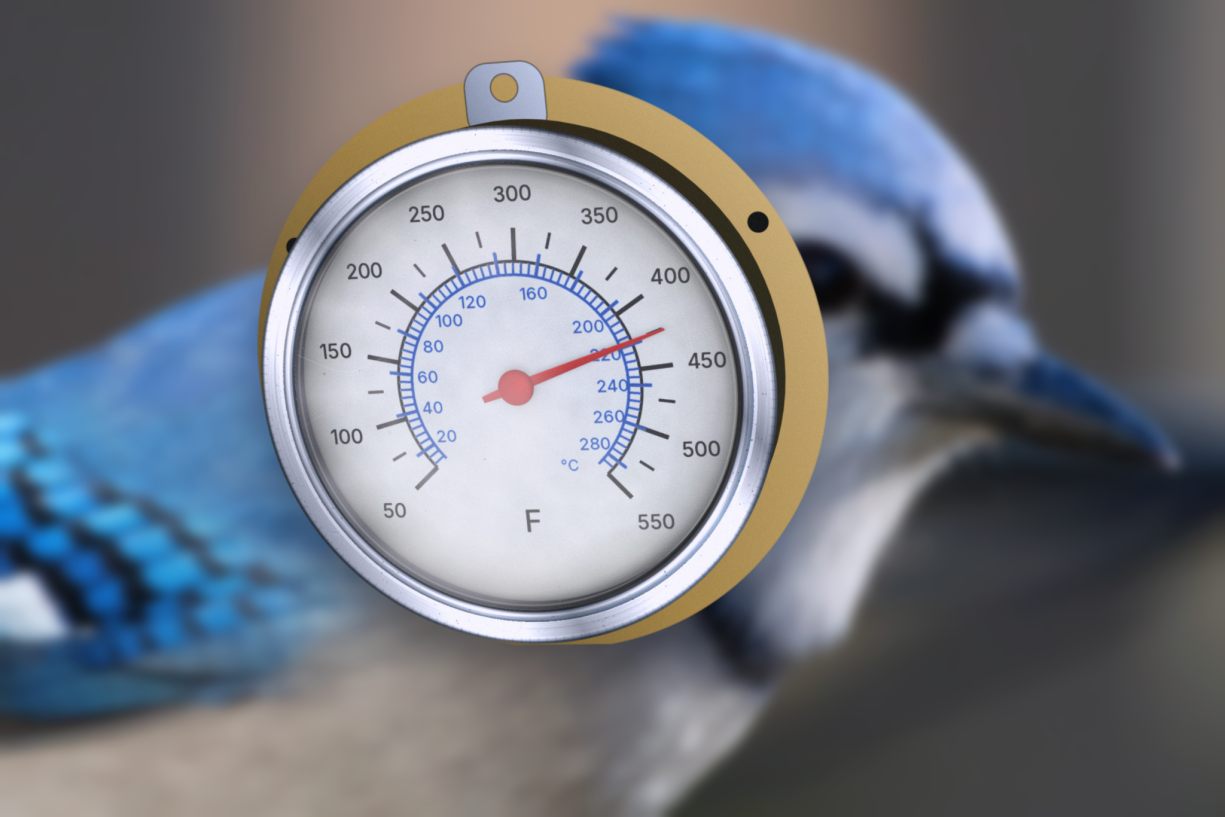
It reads 425 °F
